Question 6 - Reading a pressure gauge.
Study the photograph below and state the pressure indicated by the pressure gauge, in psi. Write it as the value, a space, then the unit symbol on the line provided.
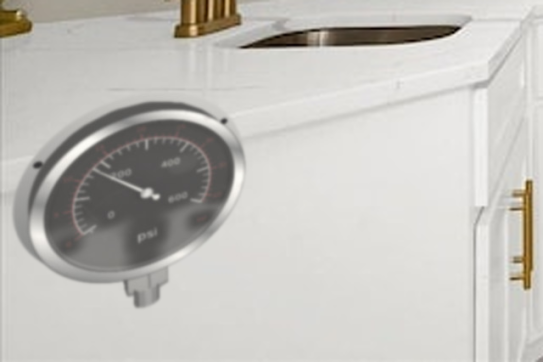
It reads 180 psi
